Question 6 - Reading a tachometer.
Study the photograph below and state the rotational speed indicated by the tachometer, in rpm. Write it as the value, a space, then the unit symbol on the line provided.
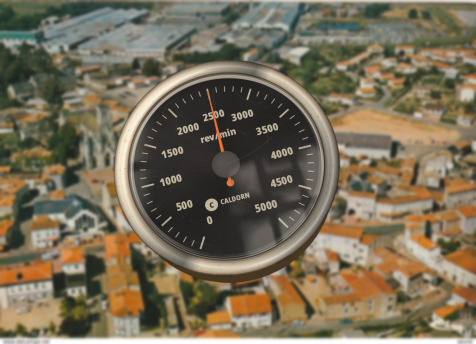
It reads 2500 rpm
